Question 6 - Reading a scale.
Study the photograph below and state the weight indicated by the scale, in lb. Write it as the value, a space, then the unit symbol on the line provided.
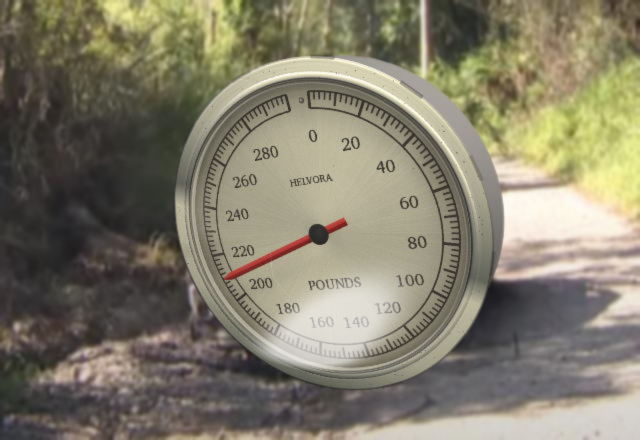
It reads 210 lb
